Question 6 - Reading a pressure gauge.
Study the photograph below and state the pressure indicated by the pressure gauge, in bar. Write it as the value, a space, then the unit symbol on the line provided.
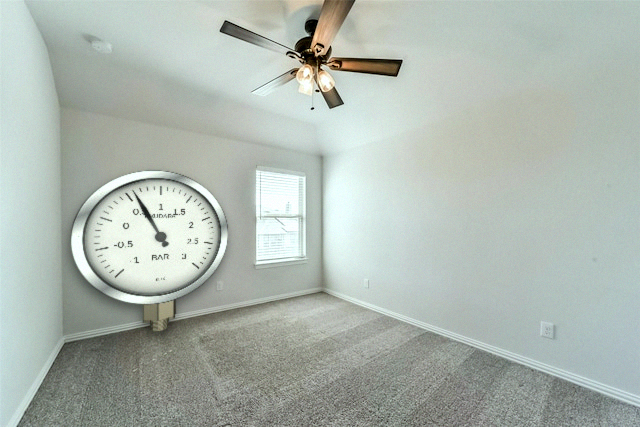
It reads 0.6 bar
